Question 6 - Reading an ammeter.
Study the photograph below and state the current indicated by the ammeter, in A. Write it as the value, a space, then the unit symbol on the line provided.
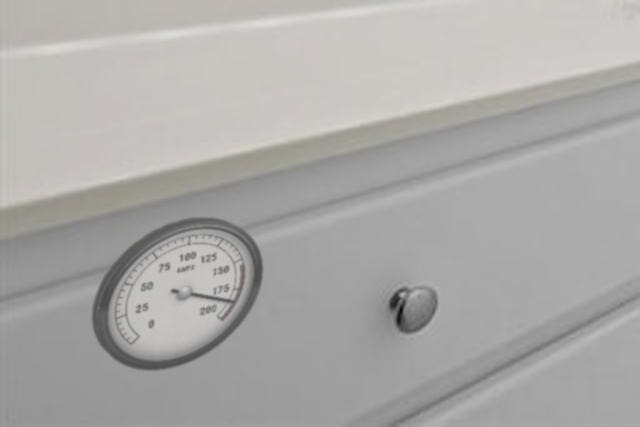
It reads 185 A
